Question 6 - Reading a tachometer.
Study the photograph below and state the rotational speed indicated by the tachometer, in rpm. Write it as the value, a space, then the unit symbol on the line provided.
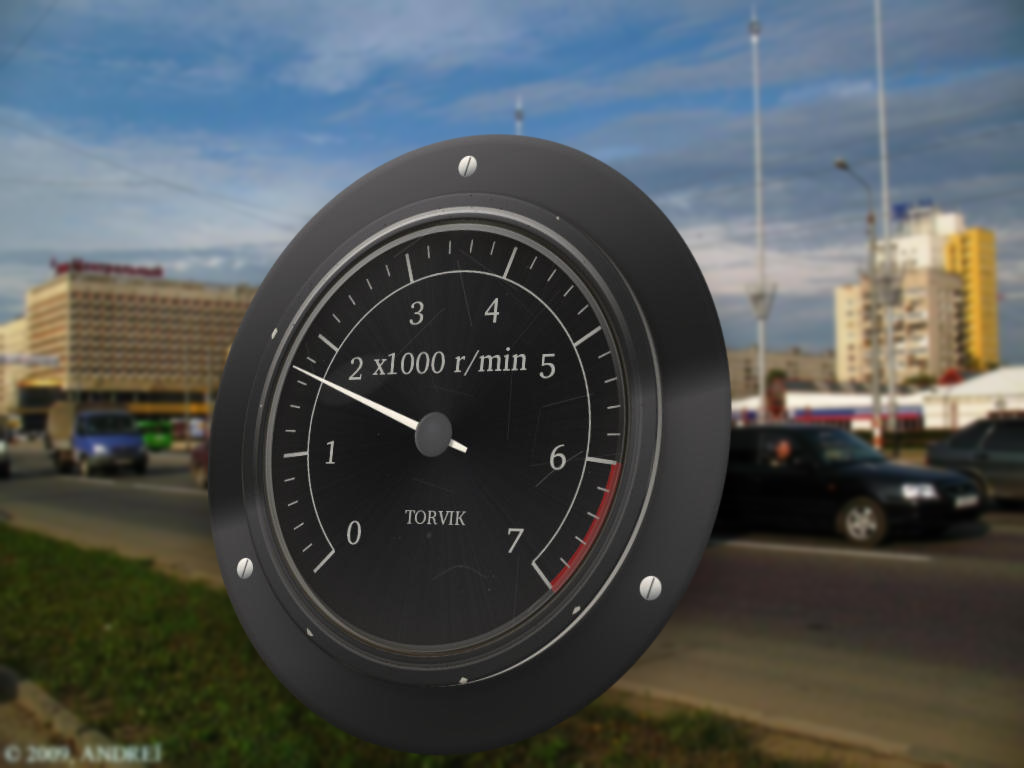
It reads 1700 rpm
